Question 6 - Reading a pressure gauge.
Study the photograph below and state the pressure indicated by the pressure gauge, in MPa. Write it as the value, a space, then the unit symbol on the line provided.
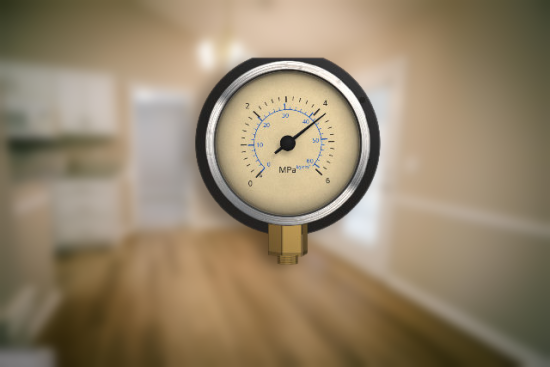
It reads 4.2 MPa
